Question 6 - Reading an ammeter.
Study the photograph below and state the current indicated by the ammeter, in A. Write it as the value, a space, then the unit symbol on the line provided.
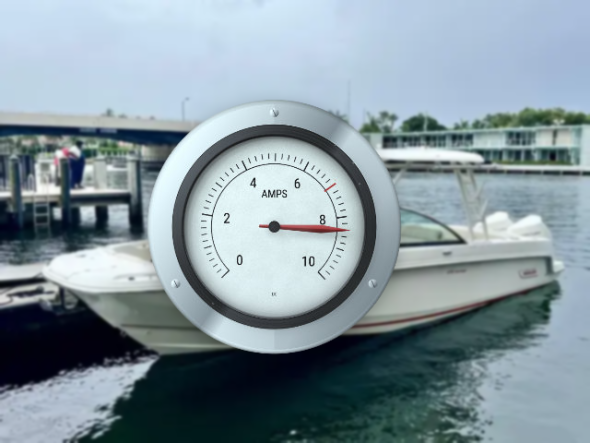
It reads 8.4 A
